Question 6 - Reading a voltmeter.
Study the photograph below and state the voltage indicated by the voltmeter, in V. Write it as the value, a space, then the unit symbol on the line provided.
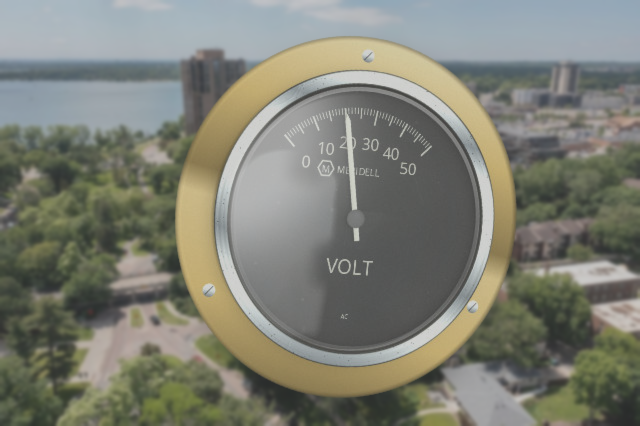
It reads 20 V
